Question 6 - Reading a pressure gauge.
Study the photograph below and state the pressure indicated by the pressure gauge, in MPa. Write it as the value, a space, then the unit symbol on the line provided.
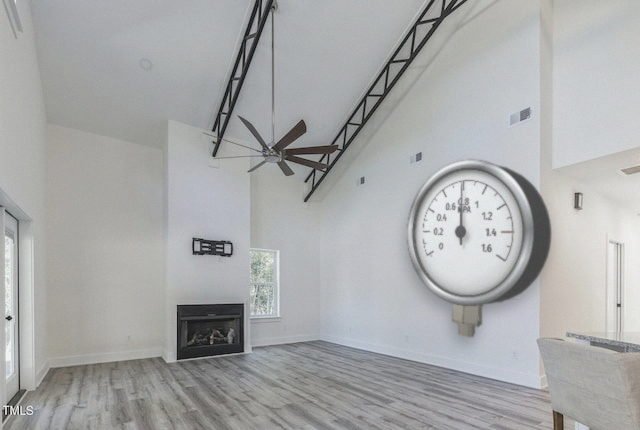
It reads 0.8 MPa
